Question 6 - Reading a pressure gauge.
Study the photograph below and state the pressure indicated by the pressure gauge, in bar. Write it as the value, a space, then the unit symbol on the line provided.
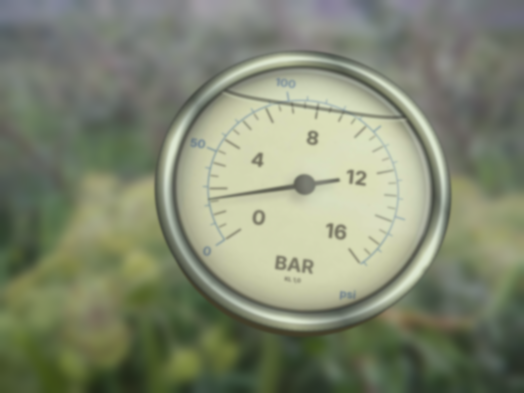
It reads 1.5 bar
